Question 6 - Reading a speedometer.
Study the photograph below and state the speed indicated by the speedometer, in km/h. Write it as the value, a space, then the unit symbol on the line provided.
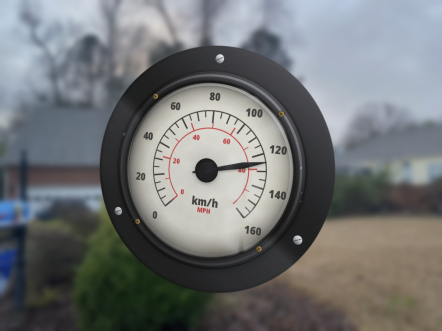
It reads 125 km/h
